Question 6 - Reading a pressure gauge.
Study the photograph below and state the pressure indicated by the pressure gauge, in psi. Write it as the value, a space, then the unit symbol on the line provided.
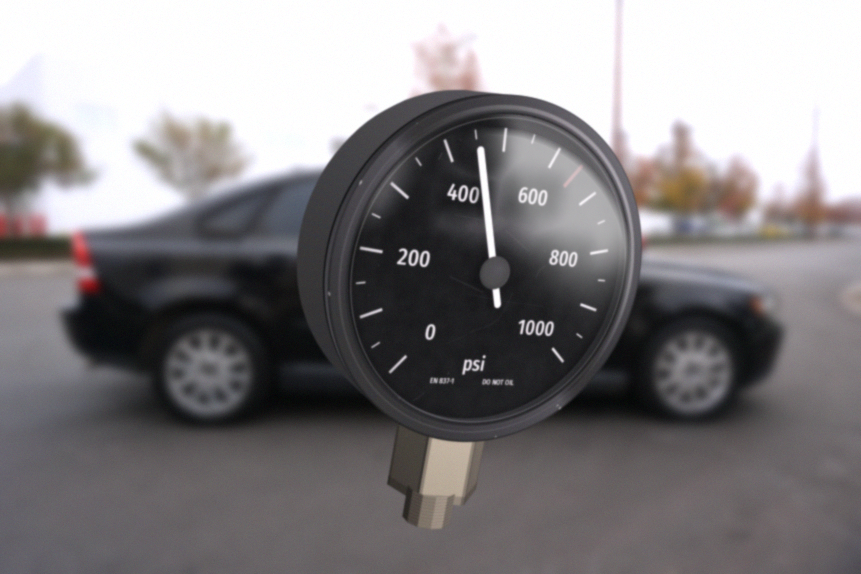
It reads 450 psi
